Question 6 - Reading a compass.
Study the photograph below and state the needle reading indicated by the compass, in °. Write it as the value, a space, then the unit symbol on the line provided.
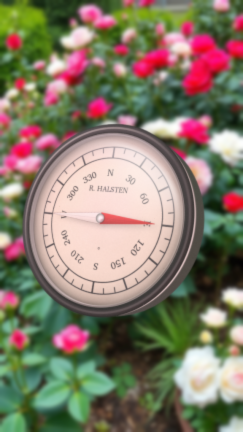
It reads 90 °
